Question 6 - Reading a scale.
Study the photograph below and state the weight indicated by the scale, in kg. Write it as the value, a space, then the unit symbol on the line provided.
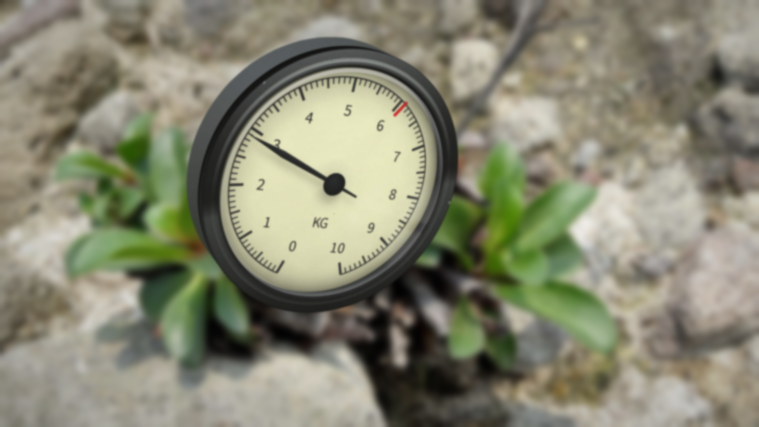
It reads 2.9 kg
